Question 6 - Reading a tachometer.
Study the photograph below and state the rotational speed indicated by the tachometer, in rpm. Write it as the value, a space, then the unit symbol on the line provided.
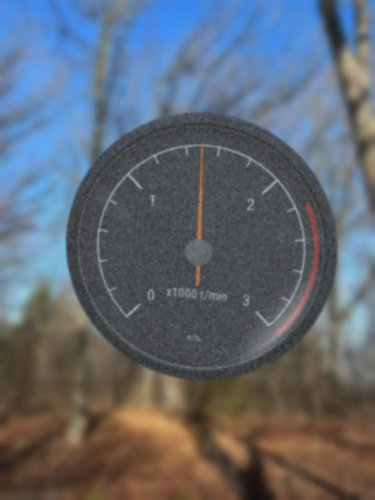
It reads 1500 rpm
